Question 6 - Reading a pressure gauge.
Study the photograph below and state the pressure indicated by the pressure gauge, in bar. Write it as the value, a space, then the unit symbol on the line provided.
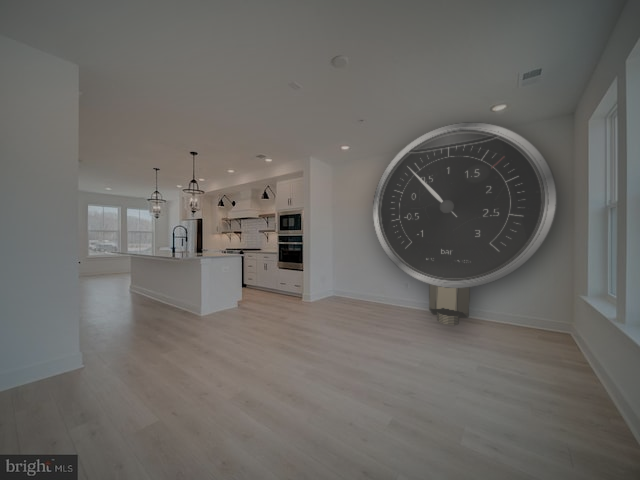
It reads 0.4 bar
